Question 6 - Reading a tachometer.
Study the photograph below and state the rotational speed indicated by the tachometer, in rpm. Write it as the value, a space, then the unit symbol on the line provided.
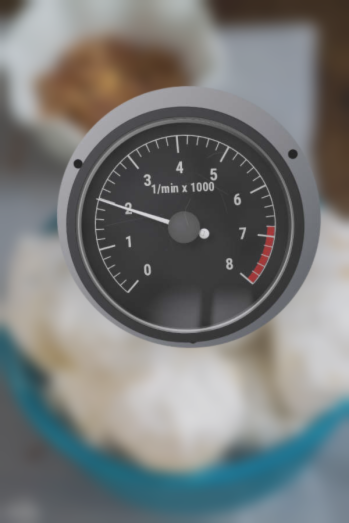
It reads 2000 rpm
